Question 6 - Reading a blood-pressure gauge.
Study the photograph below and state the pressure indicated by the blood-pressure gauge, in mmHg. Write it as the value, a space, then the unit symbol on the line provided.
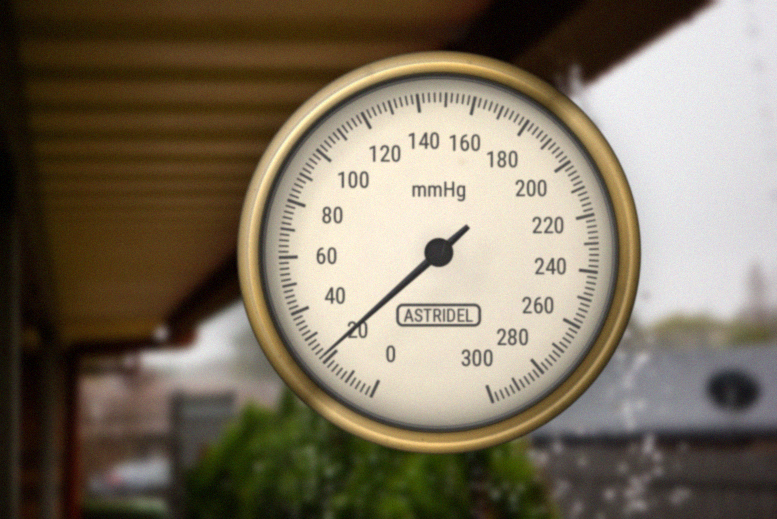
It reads 22 mmHg
